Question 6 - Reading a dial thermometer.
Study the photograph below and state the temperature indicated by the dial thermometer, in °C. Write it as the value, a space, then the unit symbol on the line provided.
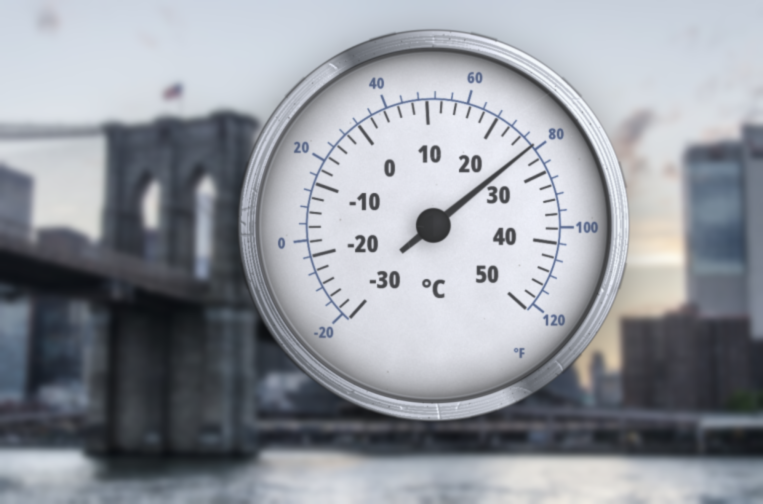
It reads 26 °C
